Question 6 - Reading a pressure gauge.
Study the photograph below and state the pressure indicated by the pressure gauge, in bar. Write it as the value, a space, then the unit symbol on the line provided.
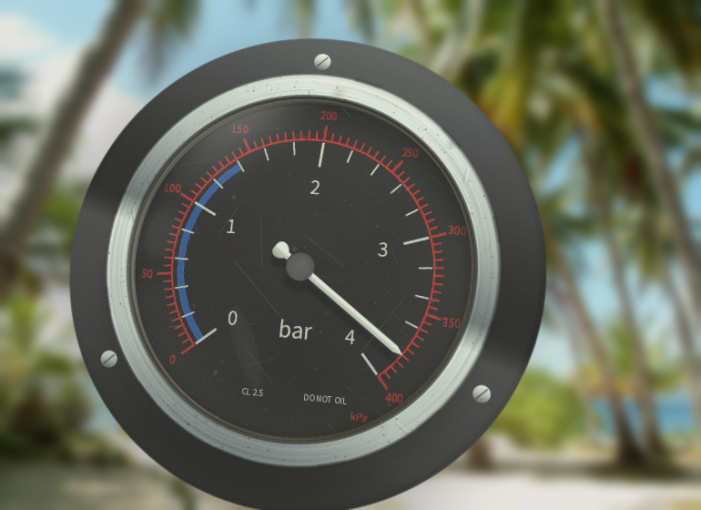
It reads 3.8 bar
